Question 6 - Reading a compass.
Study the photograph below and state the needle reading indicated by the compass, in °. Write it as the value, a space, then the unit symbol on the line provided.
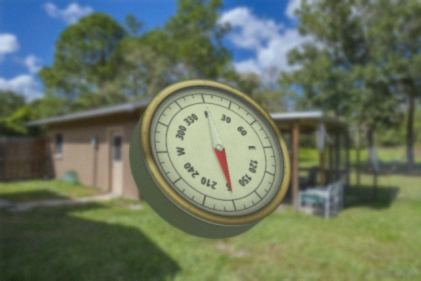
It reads 180 °
